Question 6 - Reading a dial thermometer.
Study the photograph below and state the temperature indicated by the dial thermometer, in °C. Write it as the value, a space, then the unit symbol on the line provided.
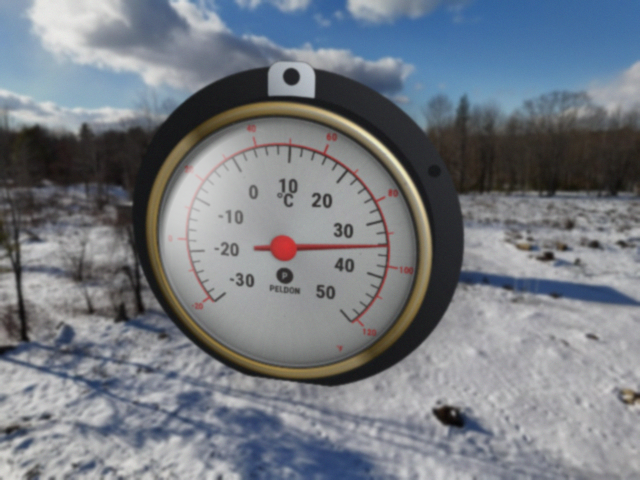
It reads 34 °C
